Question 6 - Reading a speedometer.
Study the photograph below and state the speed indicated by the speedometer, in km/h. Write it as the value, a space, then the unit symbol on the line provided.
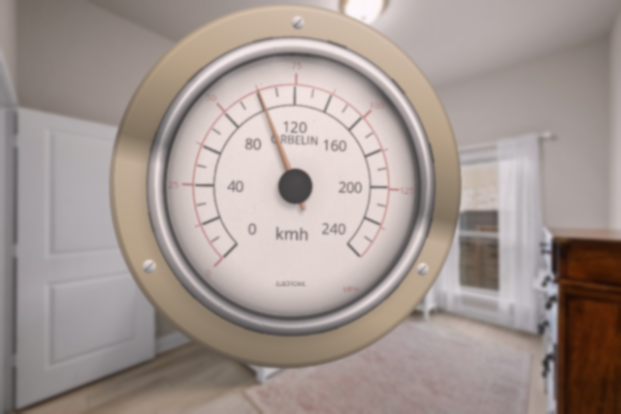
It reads 100 km/h
